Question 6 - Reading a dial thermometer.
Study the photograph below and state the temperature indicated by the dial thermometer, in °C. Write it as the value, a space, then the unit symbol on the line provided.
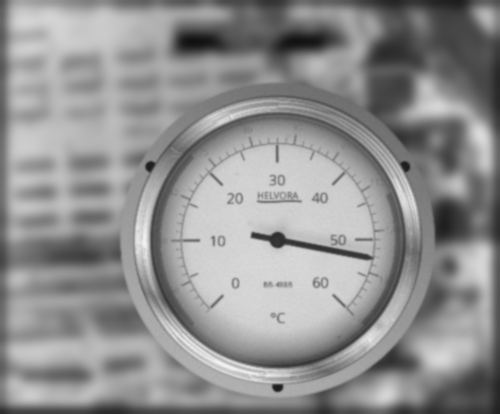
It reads 52.5 °C
